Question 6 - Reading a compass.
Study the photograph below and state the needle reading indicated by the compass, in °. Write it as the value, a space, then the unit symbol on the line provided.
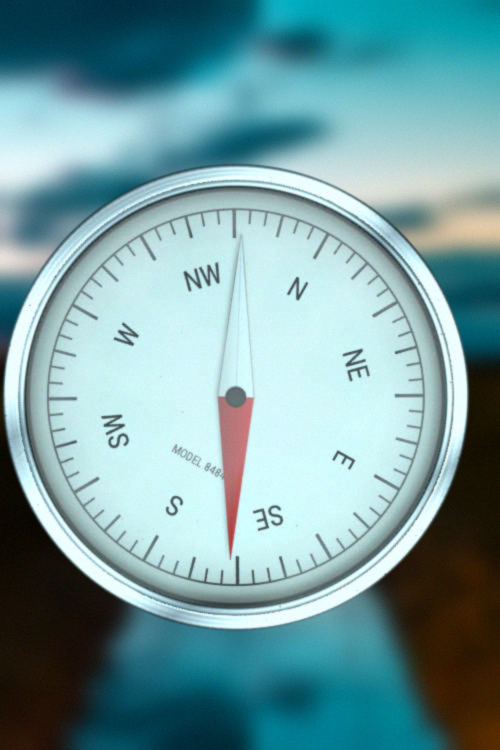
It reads 152.5 °
